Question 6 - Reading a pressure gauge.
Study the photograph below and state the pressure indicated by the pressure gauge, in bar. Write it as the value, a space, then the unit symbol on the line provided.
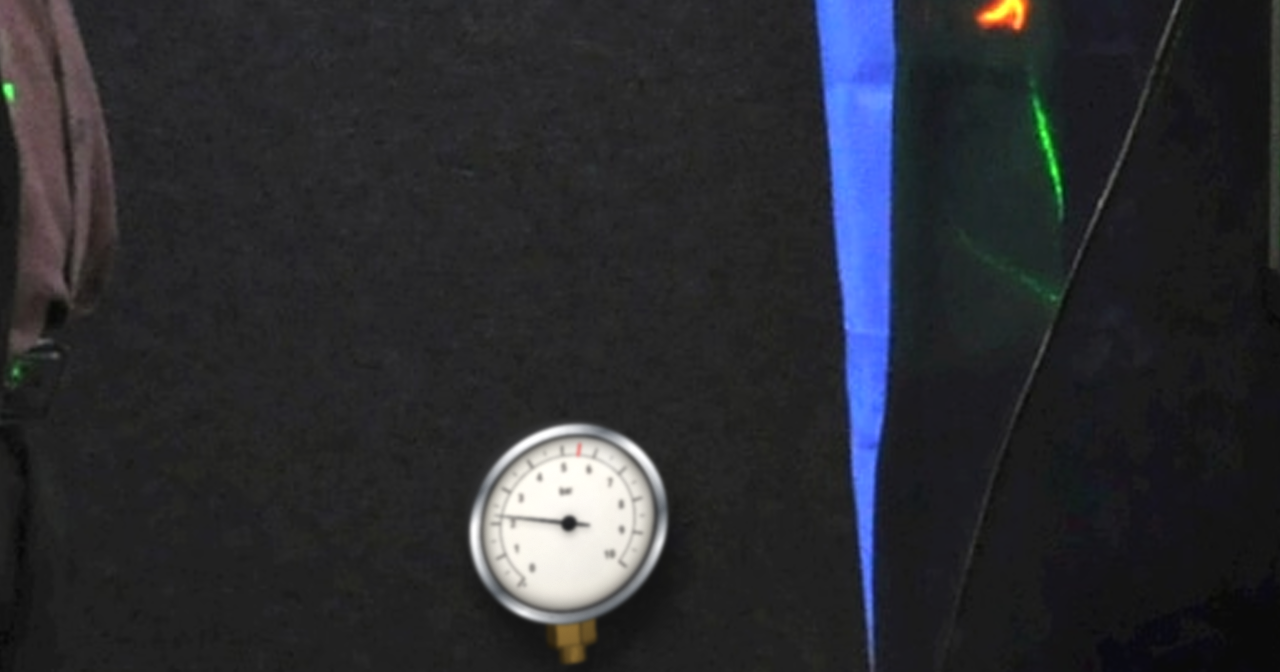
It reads 2.25 bar
